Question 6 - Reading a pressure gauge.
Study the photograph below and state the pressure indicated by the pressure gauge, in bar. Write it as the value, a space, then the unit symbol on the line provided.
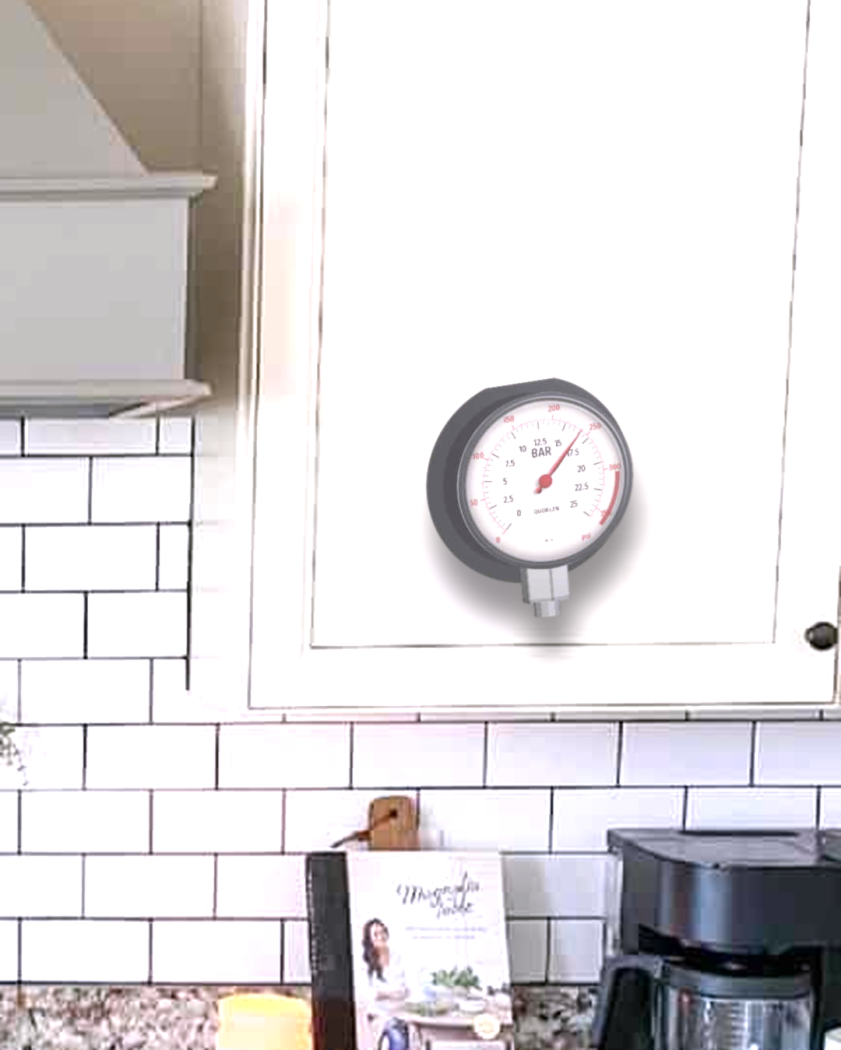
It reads 16.5 bar
